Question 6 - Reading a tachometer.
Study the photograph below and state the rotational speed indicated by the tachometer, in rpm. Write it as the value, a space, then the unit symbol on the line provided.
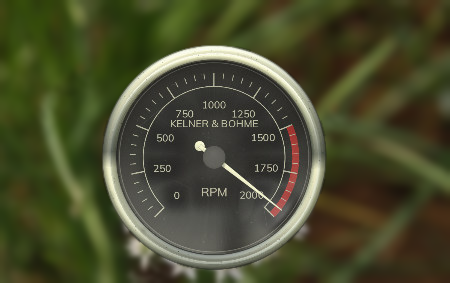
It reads 1950 rpm
